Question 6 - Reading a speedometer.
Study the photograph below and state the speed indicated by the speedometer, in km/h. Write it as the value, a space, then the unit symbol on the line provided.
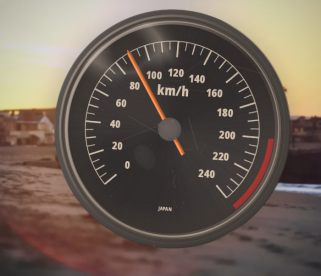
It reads 90 km/h
